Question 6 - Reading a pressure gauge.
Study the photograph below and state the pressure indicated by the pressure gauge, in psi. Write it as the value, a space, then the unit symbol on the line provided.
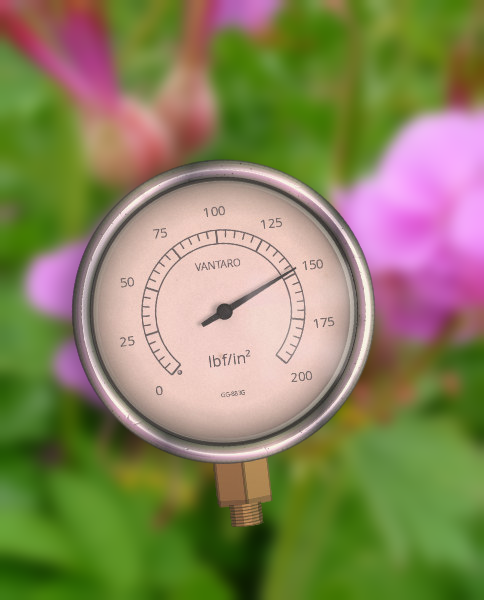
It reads 147.5 psi
